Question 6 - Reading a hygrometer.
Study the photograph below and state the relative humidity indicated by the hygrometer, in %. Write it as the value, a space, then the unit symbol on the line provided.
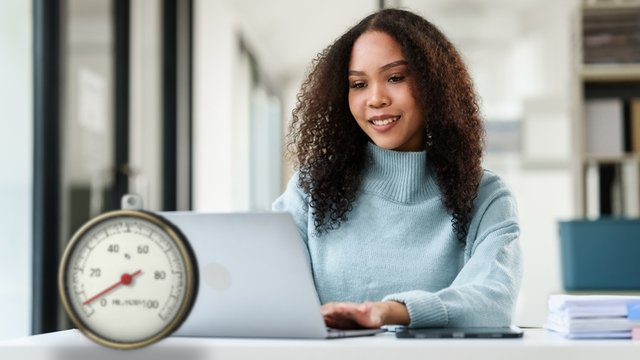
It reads 5 %
